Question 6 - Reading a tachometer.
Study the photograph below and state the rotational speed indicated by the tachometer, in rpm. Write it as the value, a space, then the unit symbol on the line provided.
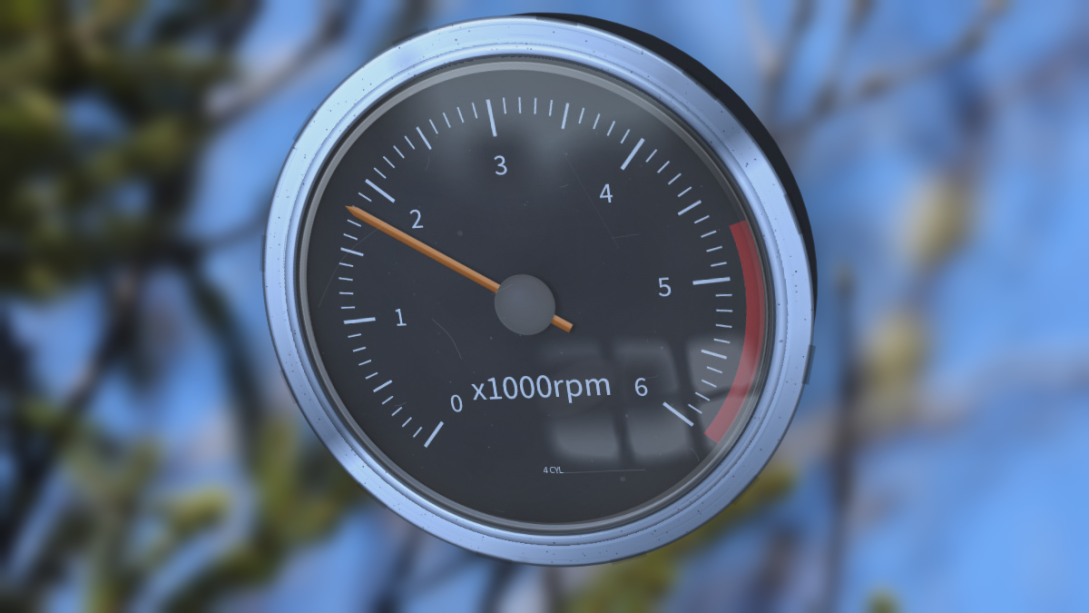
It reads 1800 rpm
